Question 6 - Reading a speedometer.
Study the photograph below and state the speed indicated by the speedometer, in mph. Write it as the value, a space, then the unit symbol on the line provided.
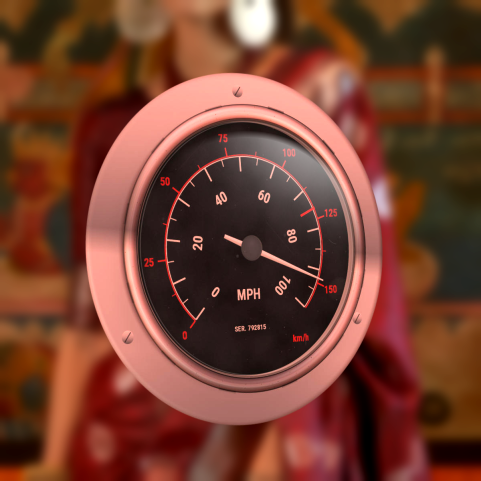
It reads 92.5 mph
